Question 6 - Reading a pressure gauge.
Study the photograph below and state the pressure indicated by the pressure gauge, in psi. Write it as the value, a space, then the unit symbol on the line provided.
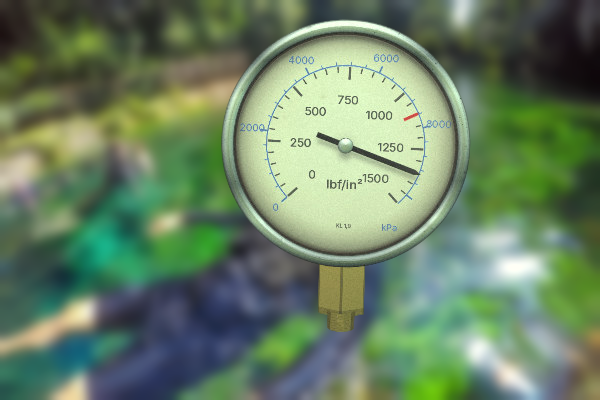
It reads 1350 psi
